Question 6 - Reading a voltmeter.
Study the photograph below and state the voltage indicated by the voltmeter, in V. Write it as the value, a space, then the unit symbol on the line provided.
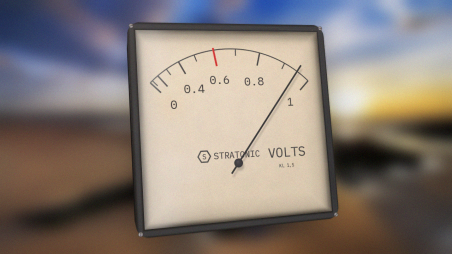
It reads 0.95 V
